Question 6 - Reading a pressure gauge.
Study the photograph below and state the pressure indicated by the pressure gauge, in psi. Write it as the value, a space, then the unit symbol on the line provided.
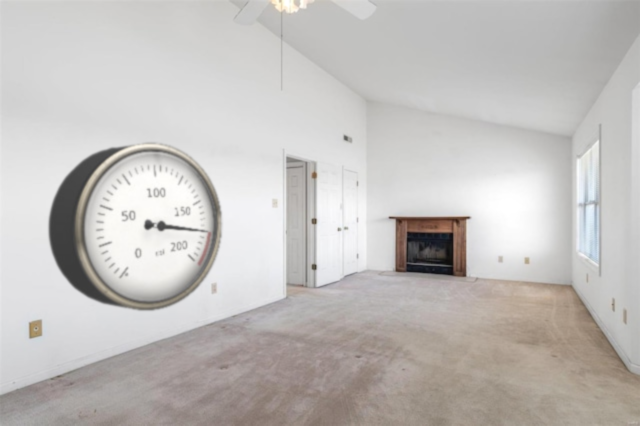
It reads 175 psi
